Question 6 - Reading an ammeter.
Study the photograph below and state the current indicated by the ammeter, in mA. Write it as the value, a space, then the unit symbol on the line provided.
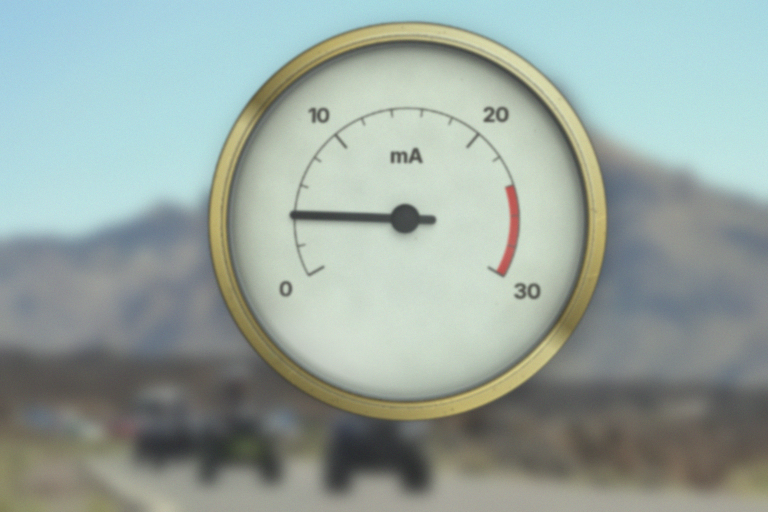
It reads 4 mA
